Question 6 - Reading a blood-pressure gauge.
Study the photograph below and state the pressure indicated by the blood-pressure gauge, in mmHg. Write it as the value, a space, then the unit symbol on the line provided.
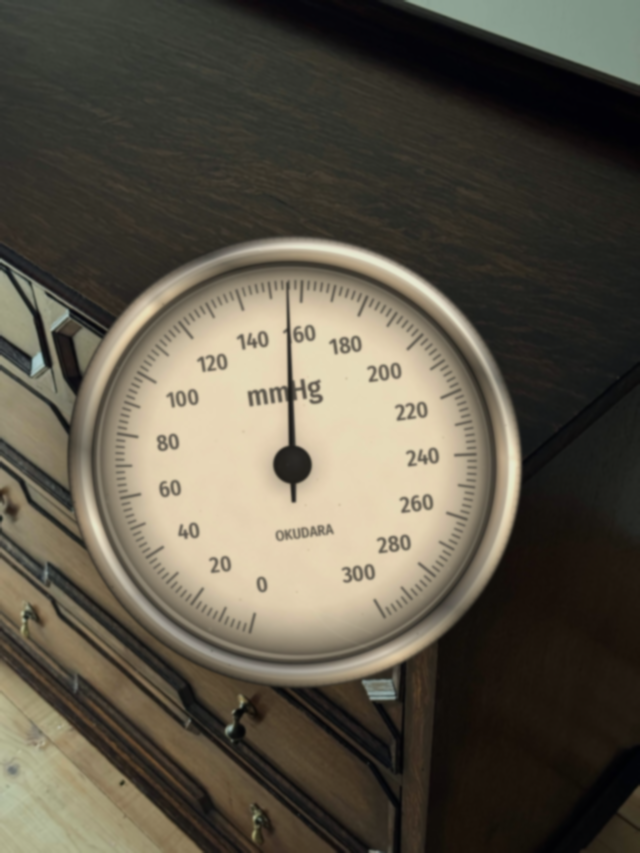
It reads 156 mmHg
